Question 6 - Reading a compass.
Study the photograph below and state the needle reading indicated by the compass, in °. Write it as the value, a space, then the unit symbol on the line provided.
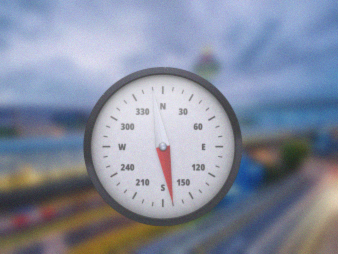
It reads 170 °
